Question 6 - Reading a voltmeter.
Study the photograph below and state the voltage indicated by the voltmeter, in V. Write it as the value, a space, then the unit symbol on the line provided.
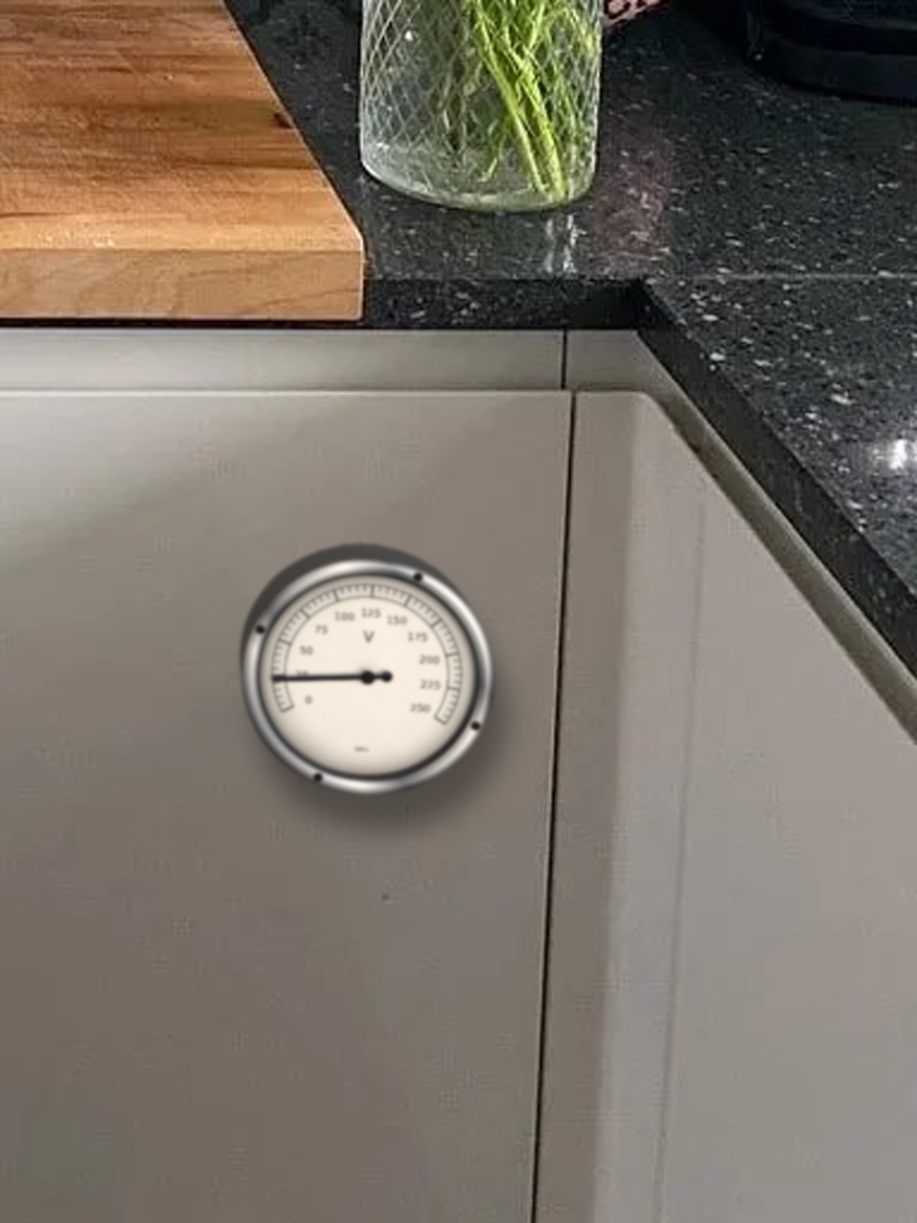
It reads 25 V
